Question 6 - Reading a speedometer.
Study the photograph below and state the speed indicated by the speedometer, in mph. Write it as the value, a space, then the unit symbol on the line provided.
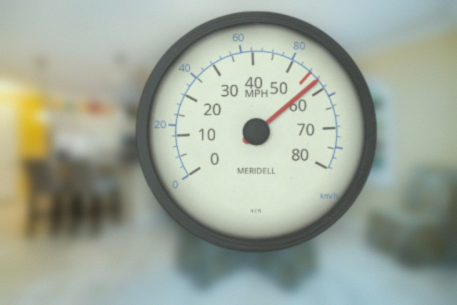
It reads 57.5 mph
